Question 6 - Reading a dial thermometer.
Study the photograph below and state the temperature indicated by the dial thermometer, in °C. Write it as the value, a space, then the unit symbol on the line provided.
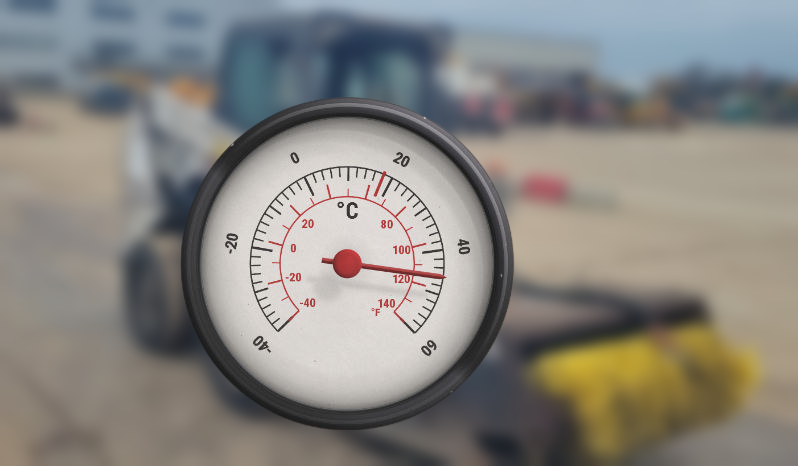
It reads 46 °C
